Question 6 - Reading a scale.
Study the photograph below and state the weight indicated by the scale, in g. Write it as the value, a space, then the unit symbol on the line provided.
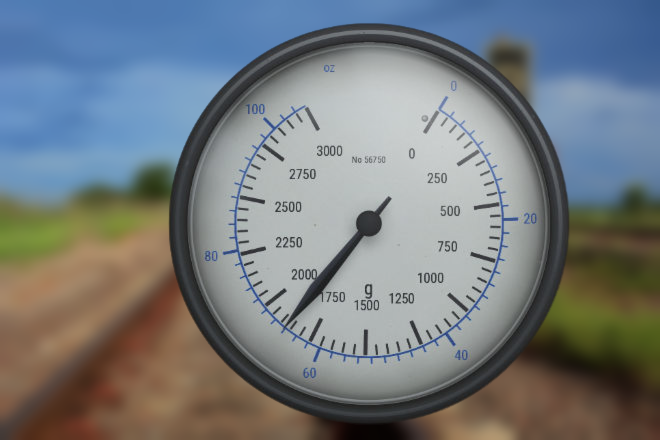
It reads 1875 g
